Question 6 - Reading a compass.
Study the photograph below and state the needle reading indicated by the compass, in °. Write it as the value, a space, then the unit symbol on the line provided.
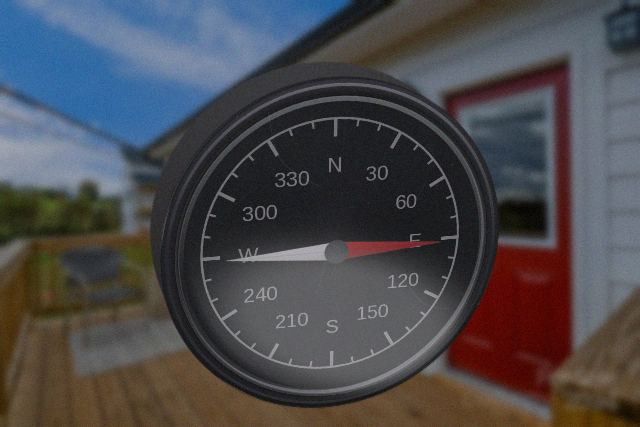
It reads 90 °
